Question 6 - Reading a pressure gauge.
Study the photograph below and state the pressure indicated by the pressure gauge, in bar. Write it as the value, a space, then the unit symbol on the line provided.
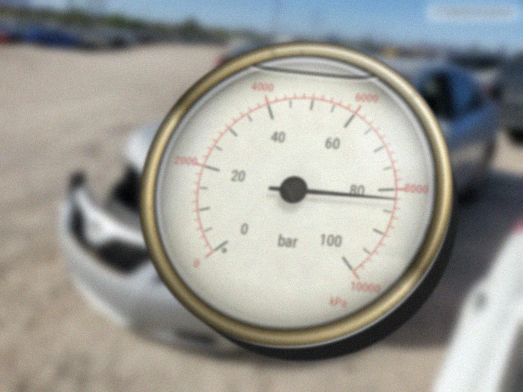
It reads 82.5 bar
